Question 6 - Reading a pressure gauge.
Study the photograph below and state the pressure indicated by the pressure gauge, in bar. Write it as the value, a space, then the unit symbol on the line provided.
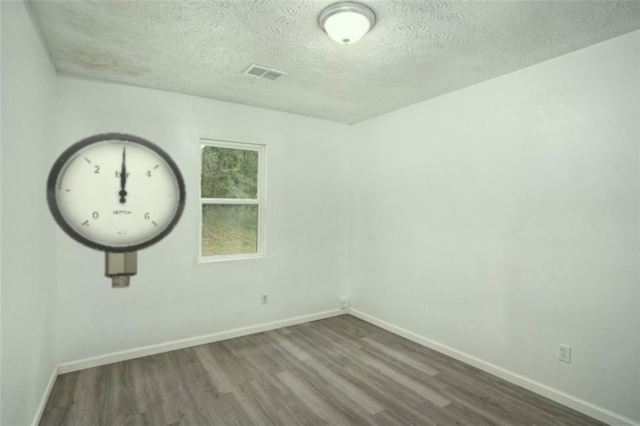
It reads 3 bar
